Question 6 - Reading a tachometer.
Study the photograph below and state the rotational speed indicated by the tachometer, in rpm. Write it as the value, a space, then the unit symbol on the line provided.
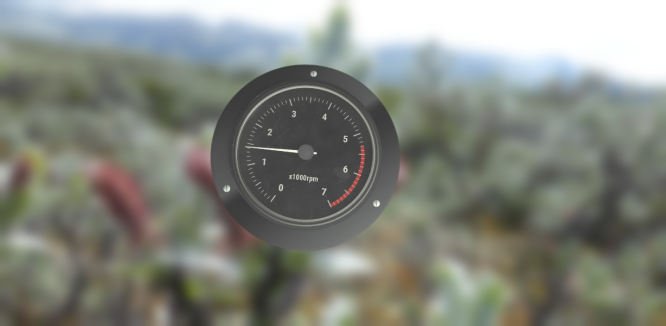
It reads 1400 rpm
